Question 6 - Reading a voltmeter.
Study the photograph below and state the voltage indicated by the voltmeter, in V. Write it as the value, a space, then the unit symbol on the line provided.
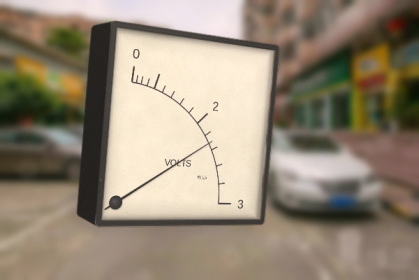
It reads 2.3 V
